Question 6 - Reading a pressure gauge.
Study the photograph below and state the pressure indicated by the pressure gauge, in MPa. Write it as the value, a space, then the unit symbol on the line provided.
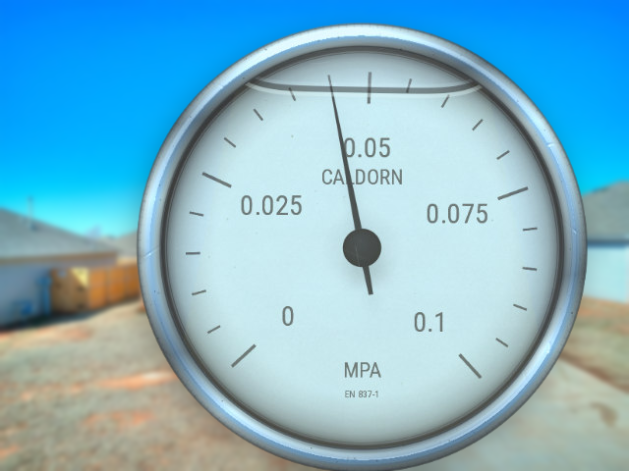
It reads 0.045 MPa
